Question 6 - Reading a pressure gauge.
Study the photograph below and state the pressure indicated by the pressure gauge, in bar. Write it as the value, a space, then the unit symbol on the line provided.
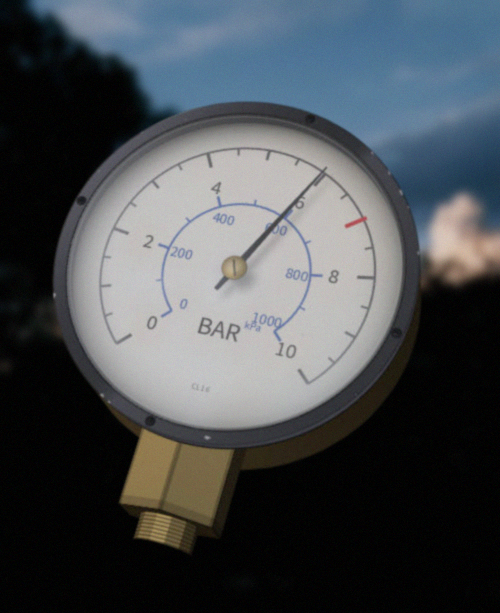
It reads 6 bar
